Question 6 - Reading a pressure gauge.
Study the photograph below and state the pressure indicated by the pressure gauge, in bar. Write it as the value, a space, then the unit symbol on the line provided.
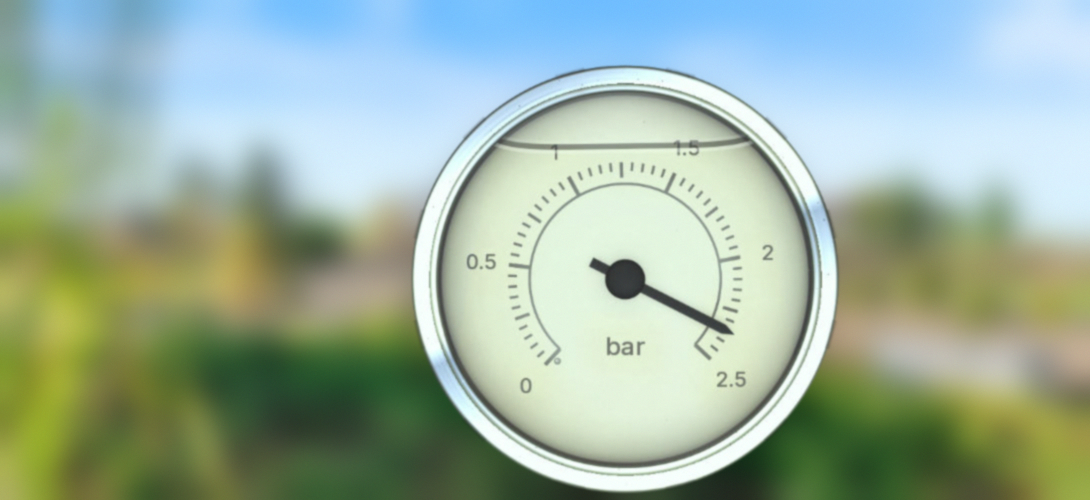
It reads 2.35 bar
